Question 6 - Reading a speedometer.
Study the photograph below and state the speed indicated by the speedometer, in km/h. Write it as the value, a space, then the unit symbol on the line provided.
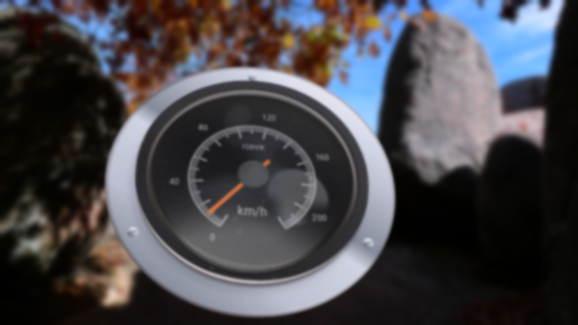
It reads 10 km/h
